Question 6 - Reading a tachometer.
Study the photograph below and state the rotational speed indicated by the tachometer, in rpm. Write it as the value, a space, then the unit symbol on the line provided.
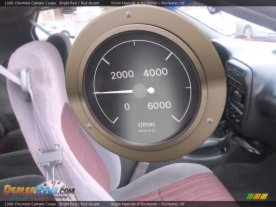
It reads 1000 rpm
